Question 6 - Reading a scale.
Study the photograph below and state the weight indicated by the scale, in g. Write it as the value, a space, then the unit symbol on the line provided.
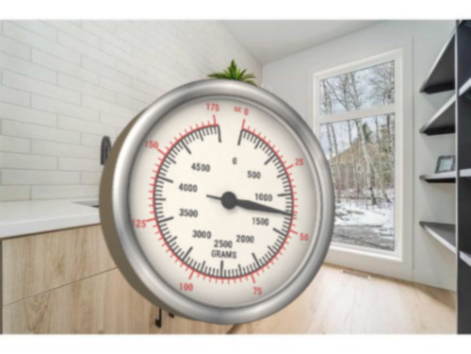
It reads 1250 g
